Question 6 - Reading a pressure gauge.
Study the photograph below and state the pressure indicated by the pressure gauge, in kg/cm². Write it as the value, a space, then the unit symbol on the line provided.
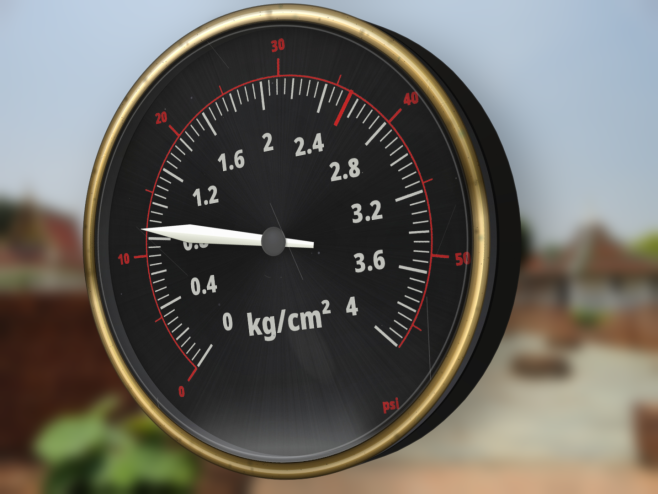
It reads 0.85 kg/cm²
